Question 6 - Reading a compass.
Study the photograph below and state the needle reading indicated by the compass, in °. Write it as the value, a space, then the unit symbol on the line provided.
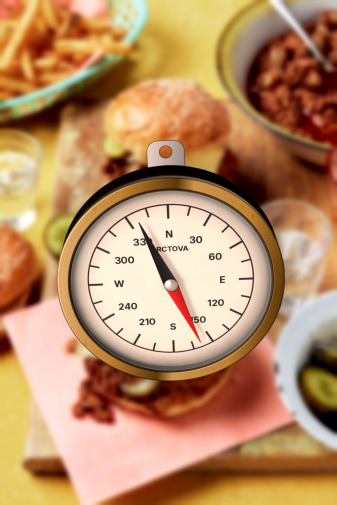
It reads 157.5 °
